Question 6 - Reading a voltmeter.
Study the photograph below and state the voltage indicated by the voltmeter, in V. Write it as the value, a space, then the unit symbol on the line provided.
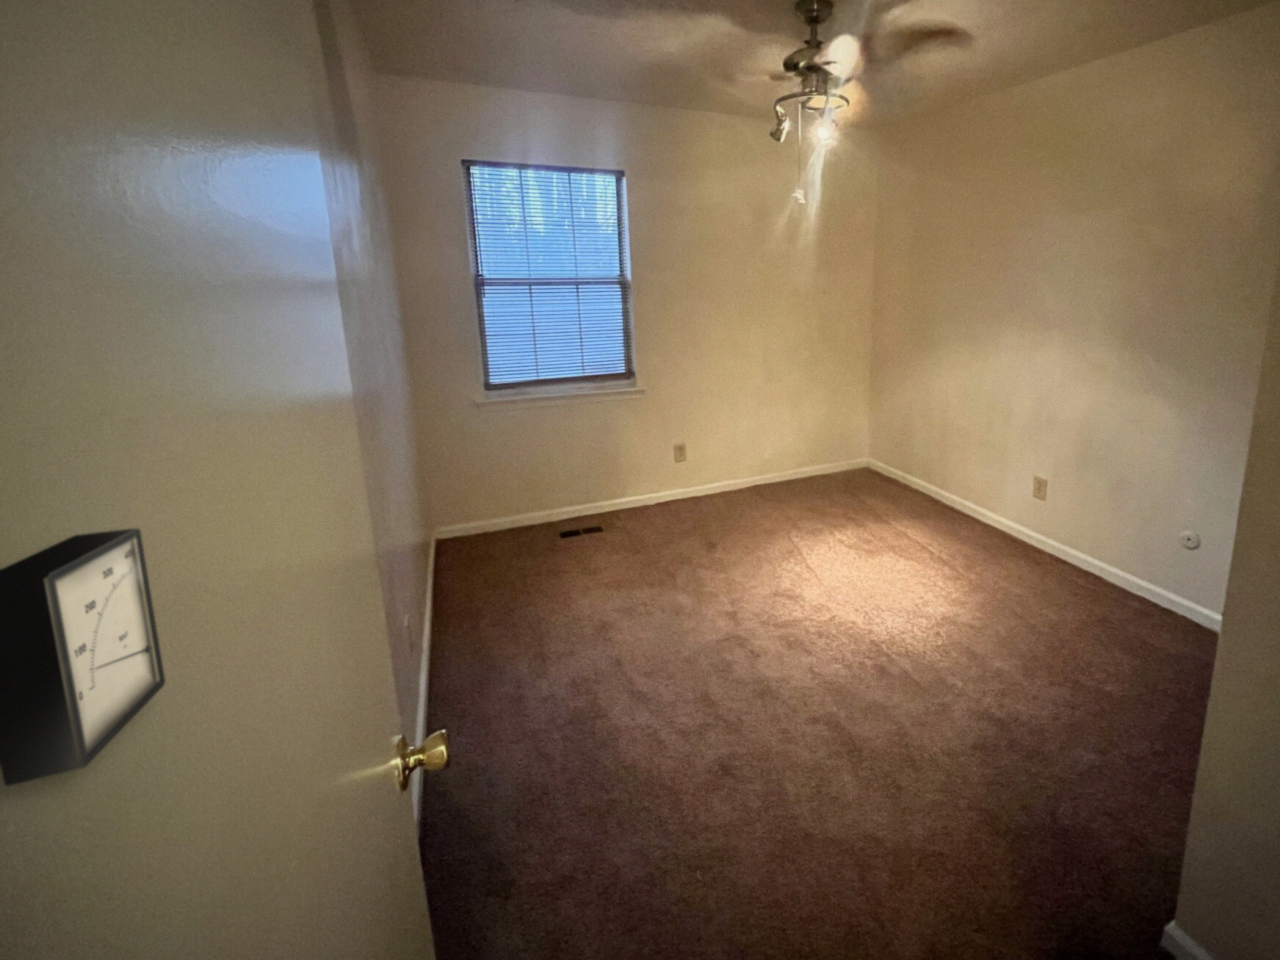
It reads 50 V
